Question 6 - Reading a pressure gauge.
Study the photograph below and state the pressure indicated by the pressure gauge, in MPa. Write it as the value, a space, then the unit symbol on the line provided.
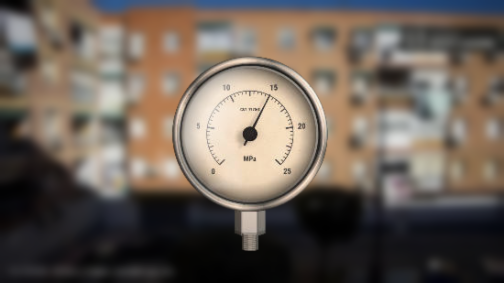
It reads 15 MPa
